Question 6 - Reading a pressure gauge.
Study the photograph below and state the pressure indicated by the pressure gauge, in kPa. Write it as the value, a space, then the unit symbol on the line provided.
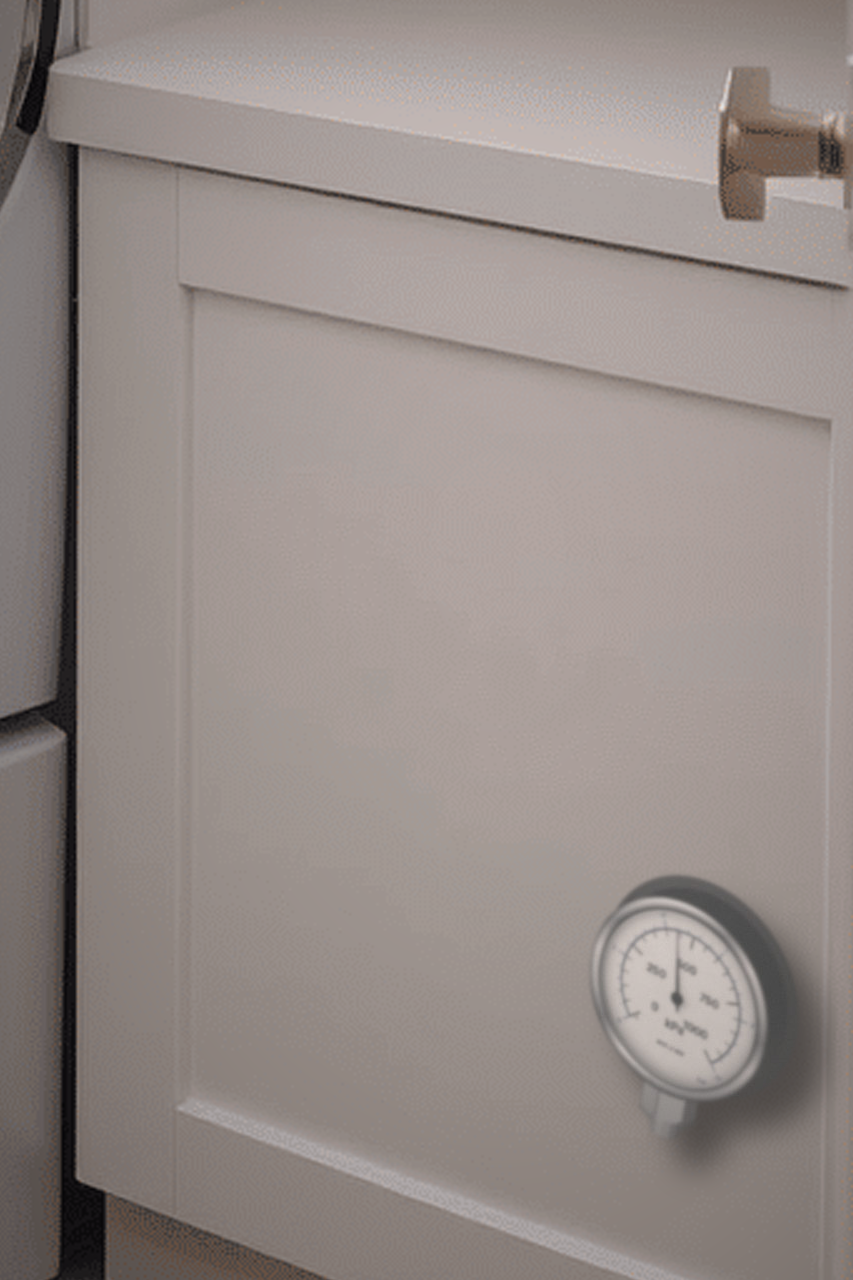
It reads 450 kPa
